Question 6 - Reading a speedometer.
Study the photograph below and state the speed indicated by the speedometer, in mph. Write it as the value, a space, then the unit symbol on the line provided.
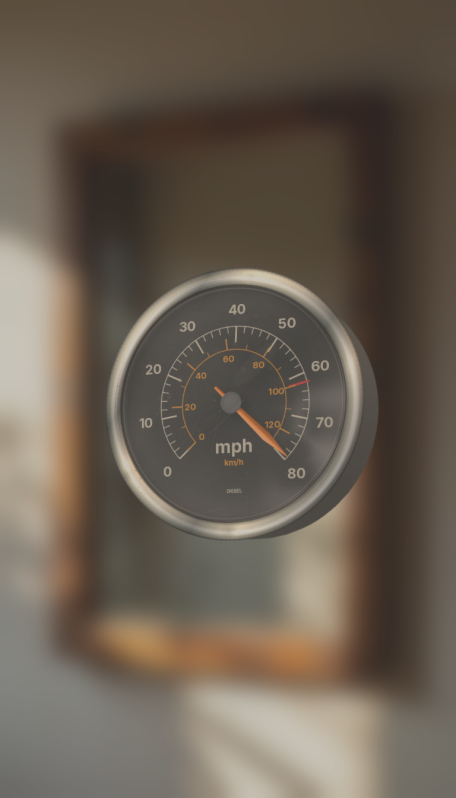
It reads 79 mph
